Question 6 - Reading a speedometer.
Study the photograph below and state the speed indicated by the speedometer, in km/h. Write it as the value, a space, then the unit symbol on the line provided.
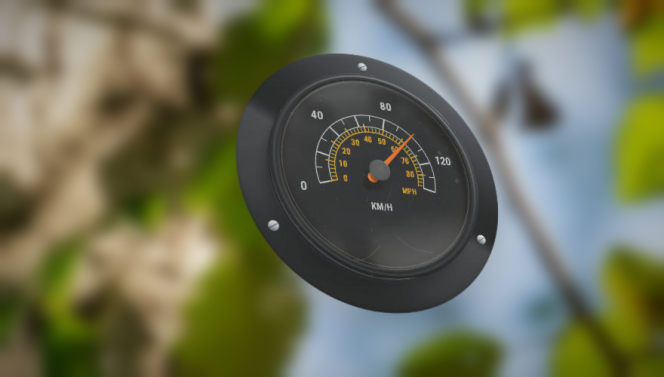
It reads 100 km/h
